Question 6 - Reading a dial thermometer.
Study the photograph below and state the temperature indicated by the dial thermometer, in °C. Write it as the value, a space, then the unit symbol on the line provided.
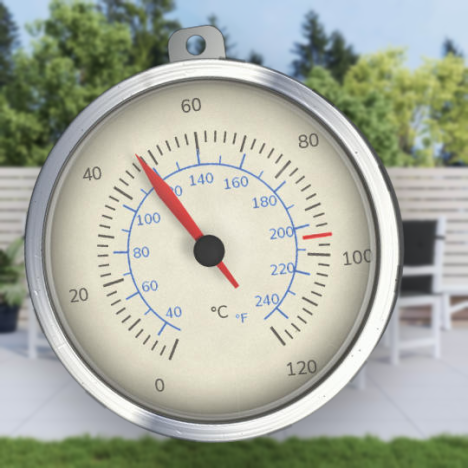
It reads 48 °C
